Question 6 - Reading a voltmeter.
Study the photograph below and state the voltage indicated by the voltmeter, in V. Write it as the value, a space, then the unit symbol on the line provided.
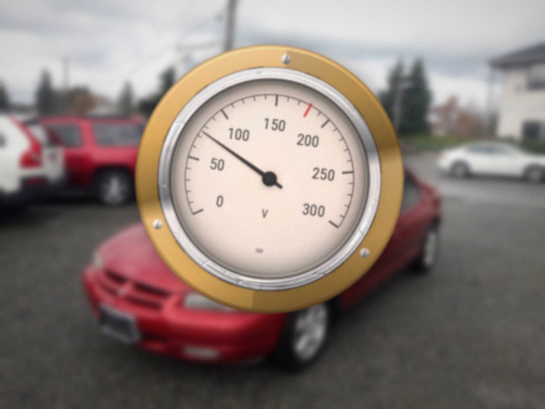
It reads 75 V
